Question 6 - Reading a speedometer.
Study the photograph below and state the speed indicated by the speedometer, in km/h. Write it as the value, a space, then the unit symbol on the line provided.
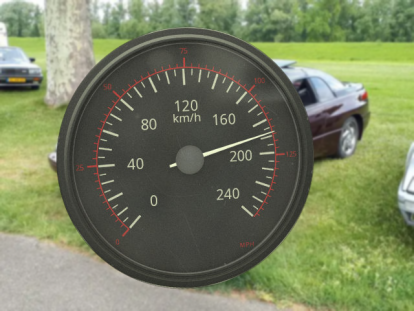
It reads 187.5 km/h
